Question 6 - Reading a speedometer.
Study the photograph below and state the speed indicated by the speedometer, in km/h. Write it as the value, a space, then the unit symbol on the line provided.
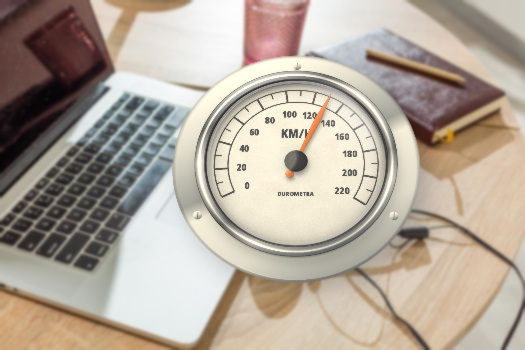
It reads 130 km/h
